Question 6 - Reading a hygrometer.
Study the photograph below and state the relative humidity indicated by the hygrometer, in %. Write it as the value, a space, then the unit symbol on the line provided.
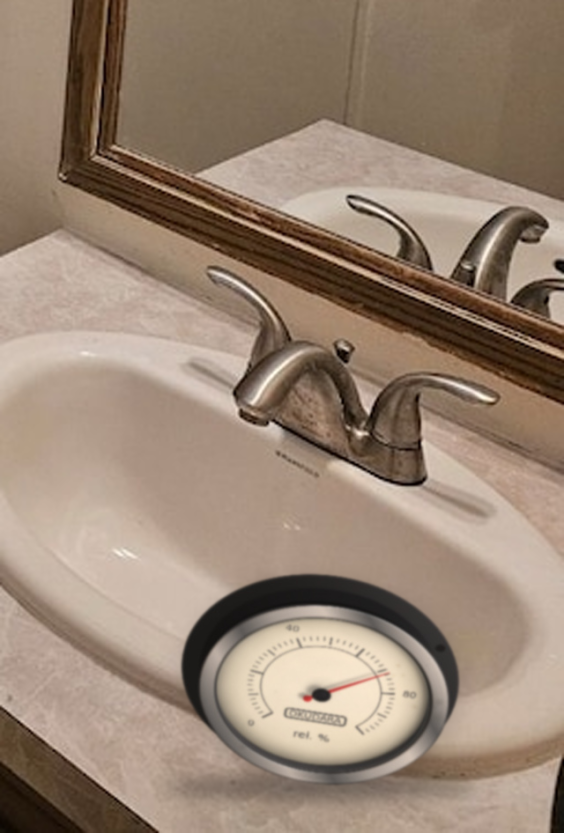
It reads 70 %
